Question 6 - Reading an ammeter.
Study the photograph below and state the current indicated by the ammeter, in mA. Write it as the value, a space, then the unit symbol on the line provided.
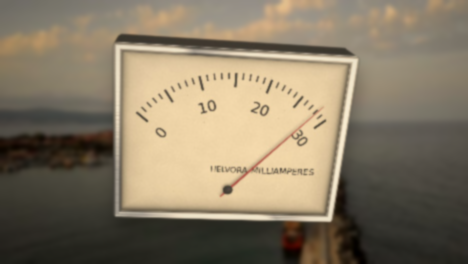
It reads 28 mA
